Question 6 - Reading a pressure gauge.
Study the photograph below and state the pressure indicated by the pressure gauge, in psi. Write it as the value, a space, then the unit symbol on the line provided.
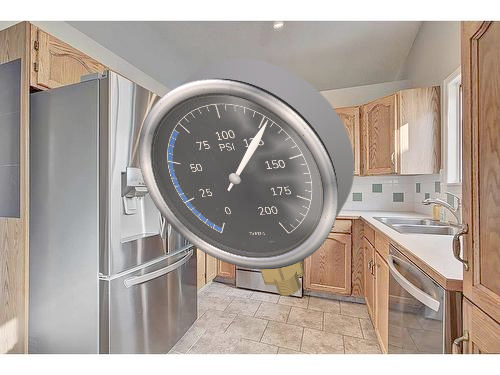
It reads 127.5 psi
